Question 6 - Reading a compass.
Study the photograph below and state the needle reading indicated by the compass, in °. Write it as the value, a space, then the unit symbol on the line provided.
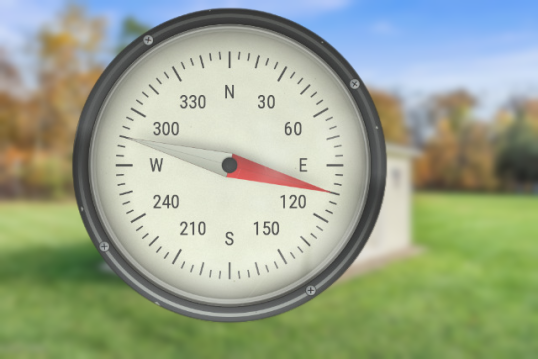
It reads 105 °
